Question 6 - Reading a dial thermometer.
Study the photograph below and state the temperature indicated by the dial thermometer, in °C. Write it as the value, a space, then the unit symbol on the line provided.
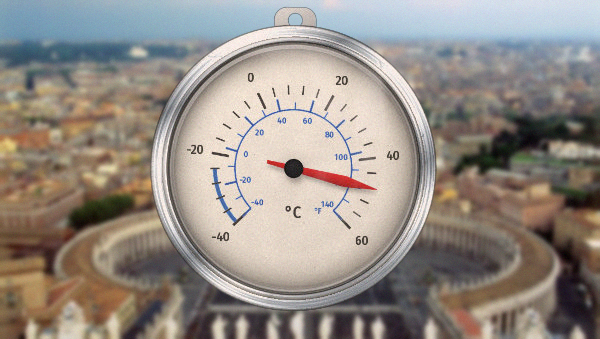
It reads 48 °C
